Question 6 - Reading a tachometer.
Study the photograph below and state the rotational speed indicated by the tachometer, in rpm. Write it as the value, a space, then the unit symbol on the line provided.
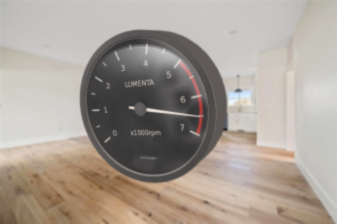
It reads 6500 rpm
